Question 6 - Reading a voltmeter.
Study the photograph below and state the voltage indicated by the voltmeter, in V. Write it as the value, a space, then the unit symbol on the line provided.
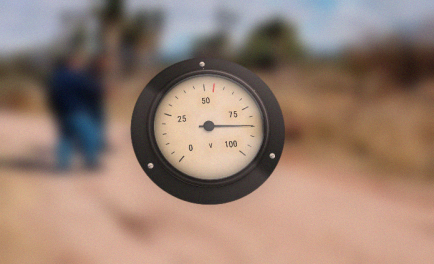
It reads 85 V
